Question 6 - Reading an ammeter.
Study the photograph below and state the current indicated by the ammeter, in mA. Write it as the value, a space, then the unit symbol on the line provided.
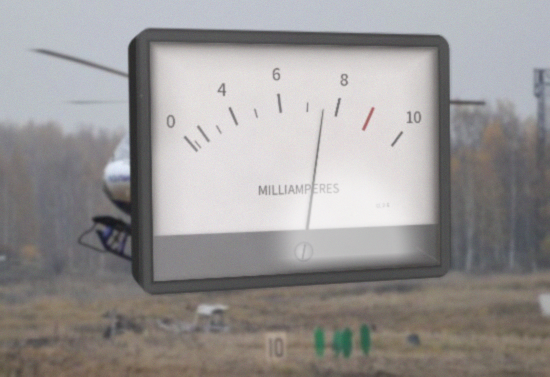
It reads 7.5 mA
